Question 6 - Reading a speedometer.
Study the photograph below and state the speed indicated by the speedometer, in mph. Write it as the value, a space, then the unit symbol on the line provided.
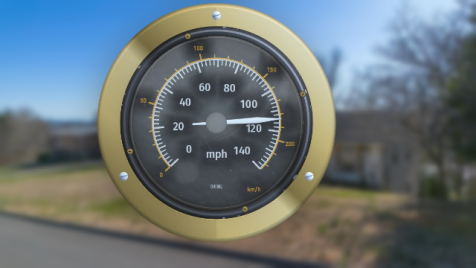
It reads 114 mph
